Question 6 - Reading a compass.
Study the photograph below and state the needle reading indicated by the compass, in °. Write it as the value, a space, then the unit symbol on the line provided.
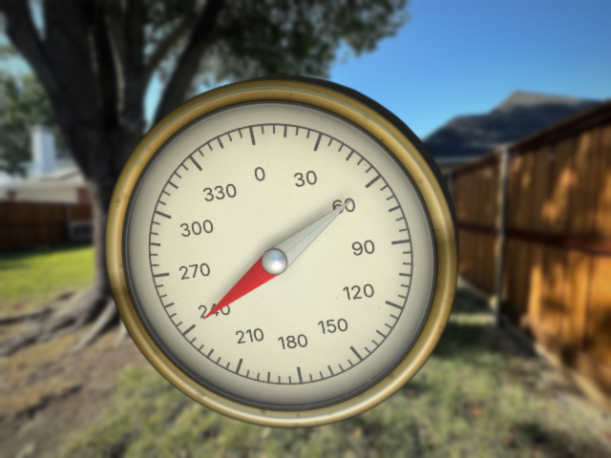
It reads 240 °
